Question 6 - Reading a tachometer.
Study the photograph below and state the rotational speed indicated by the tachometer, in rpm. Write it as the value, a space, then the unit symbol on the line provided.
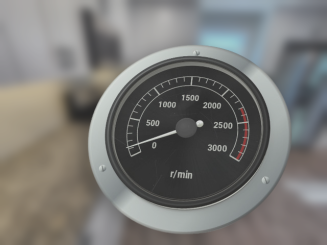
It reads 100 rpm
